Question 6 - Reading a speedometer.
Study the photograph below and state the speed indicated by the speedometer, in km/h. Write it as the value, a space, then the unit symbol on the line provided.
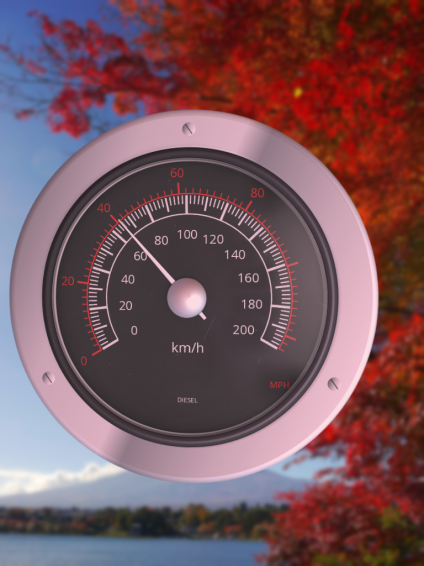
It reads 66 km/h
